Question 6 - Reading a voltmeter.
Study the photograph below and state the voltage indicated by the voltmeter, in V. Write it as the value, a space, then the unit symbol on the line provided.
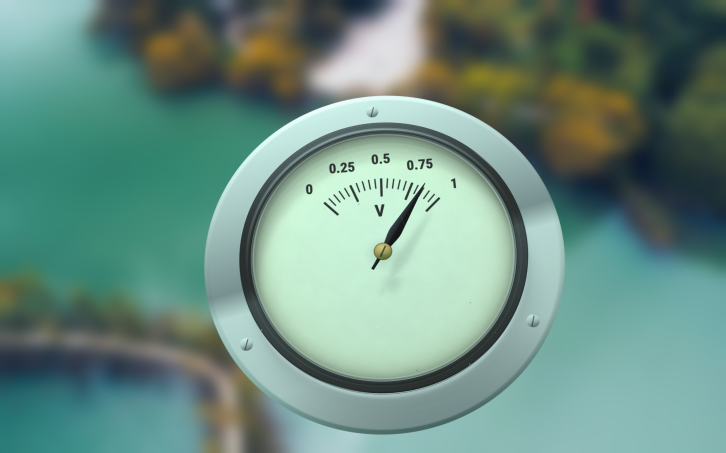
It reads 0.85 V
